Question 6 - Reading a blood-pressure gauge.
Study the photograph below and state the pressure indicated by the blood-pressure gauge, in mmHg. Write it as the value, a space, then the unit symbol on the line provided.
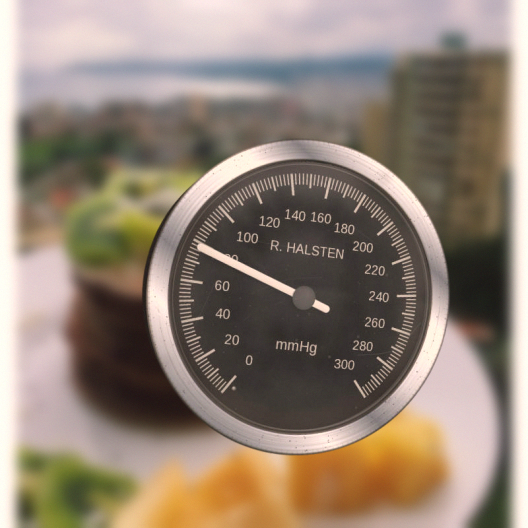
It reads 78 mmHg
